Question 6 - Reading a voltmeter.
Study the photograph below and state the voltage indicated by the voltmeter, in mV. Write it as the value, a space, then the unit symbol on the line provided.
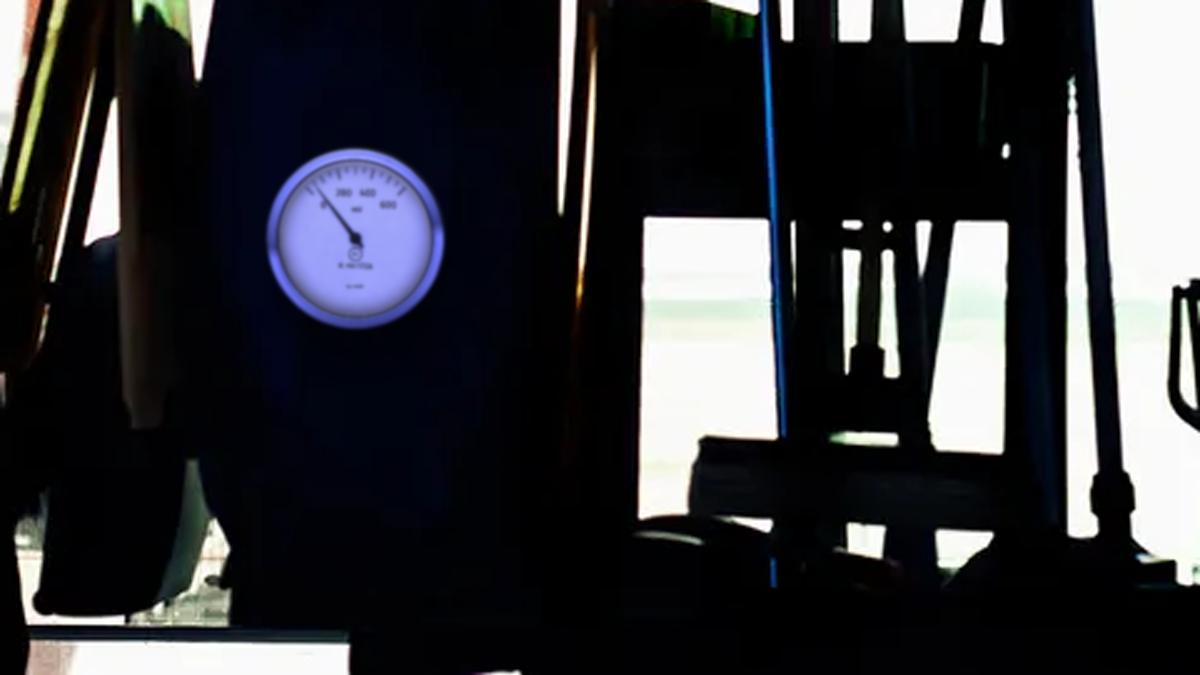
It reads 50 mV
